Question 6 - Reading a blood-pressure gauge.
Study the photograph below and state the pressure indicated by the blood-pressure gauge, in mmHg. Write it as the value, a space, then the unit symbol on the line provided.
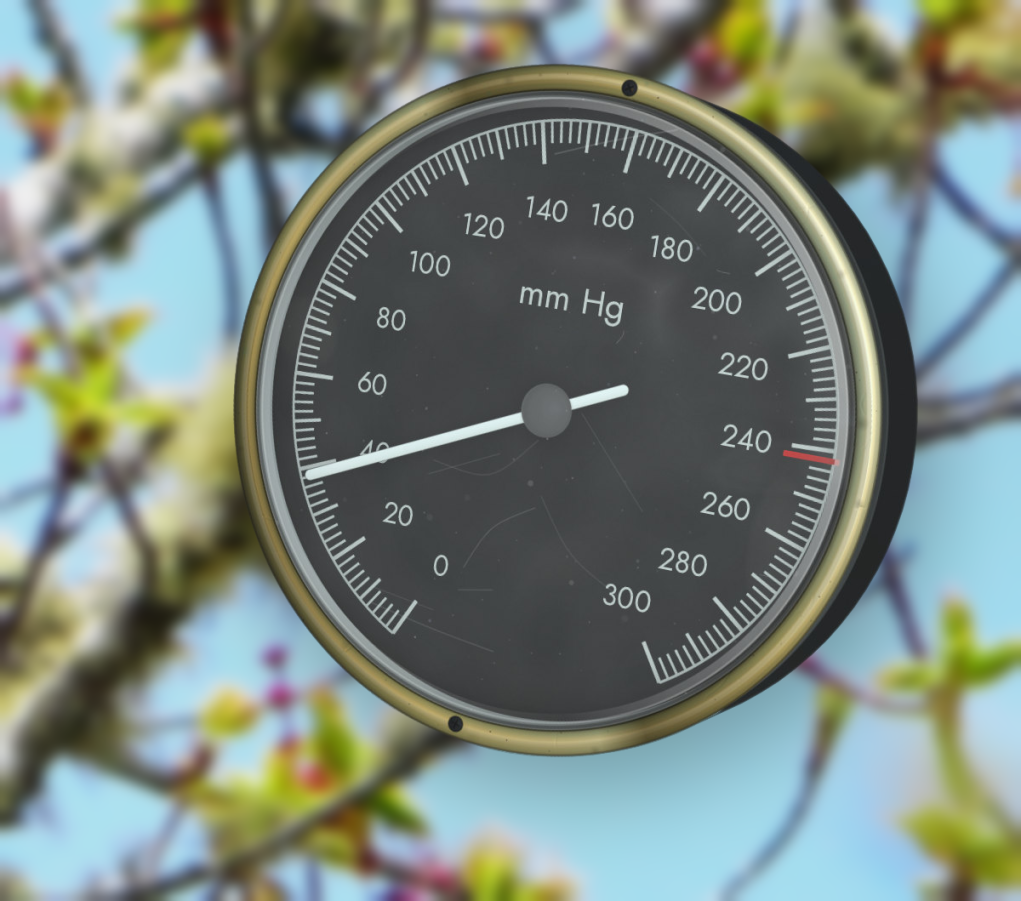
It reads 38 mmHg
